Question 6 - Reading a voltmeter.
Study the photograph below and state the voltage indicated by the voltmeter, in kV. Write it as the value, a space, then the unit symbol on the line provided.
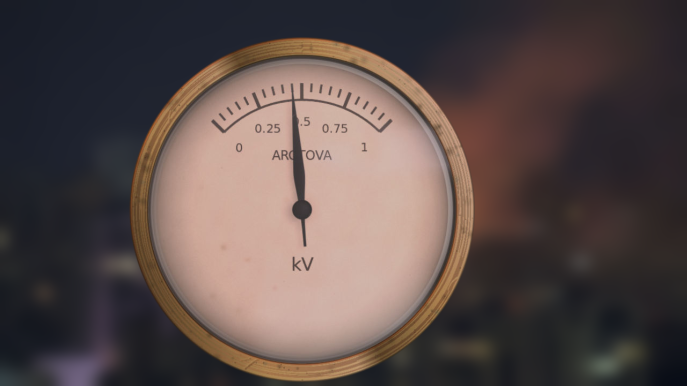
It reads 0.45 kV
